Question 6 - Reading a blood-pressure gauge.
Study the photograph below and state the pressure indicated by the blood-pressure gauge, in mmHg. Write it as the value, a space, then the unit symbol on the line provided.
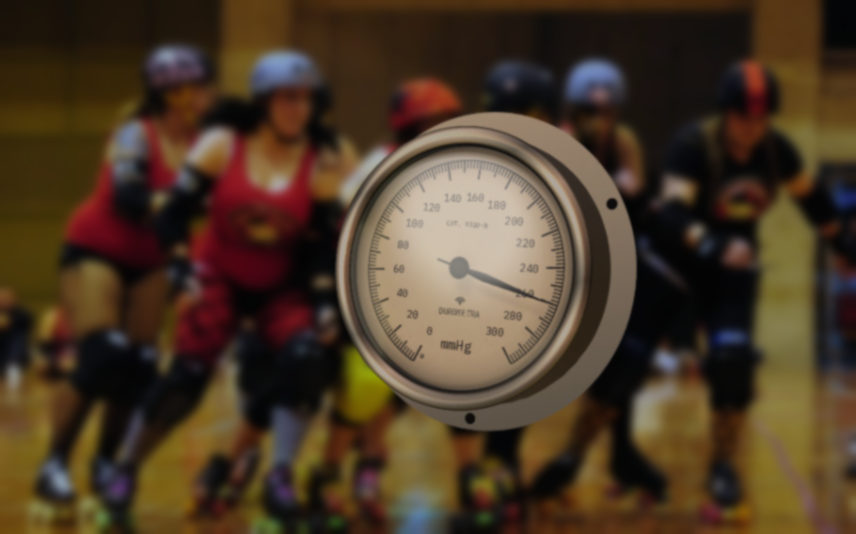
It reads 260 mmHg
